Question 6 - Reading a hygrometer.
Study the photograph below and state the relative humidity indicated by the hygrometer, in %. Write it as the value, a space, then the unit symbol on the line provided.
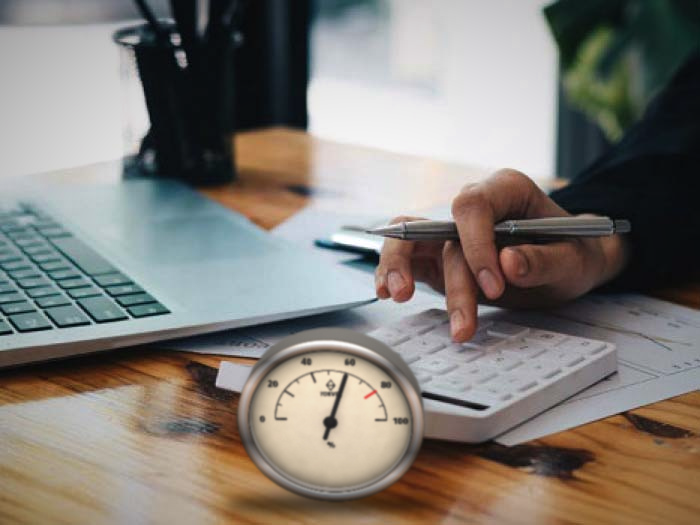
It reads 60 %
